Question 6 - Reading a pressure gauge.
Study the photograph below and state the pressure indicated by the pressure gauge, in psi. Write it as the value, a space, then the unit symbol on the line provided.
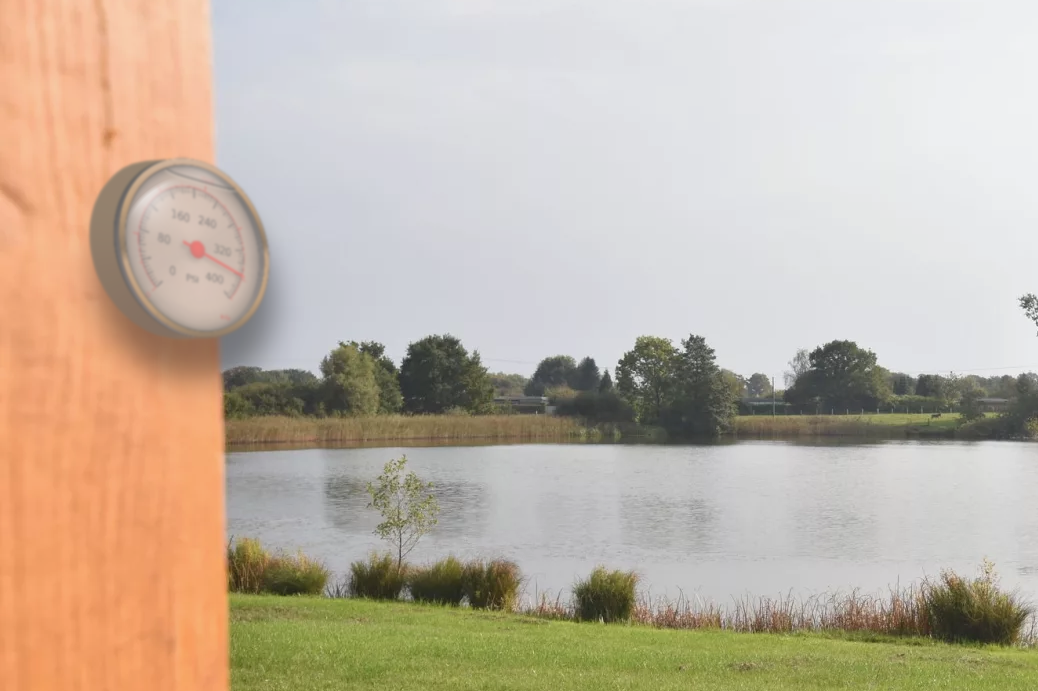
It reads 360 psi
